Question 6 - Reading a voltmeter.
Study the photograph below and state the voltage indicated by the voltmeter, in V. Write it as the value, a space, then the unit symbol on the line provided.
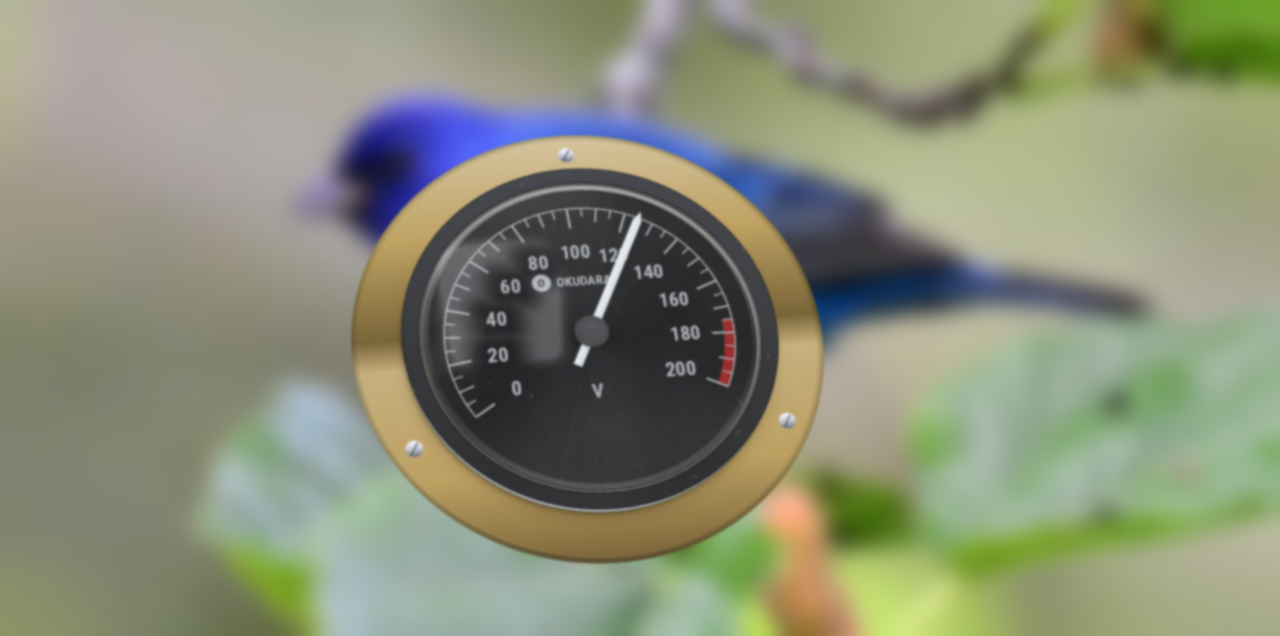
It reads 125 V
